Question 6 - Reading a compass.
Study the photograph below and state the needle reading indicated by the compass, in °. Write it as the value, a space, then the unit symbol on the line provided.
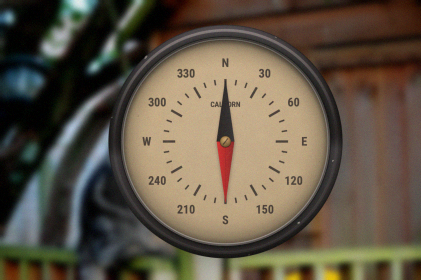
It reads 180 °
